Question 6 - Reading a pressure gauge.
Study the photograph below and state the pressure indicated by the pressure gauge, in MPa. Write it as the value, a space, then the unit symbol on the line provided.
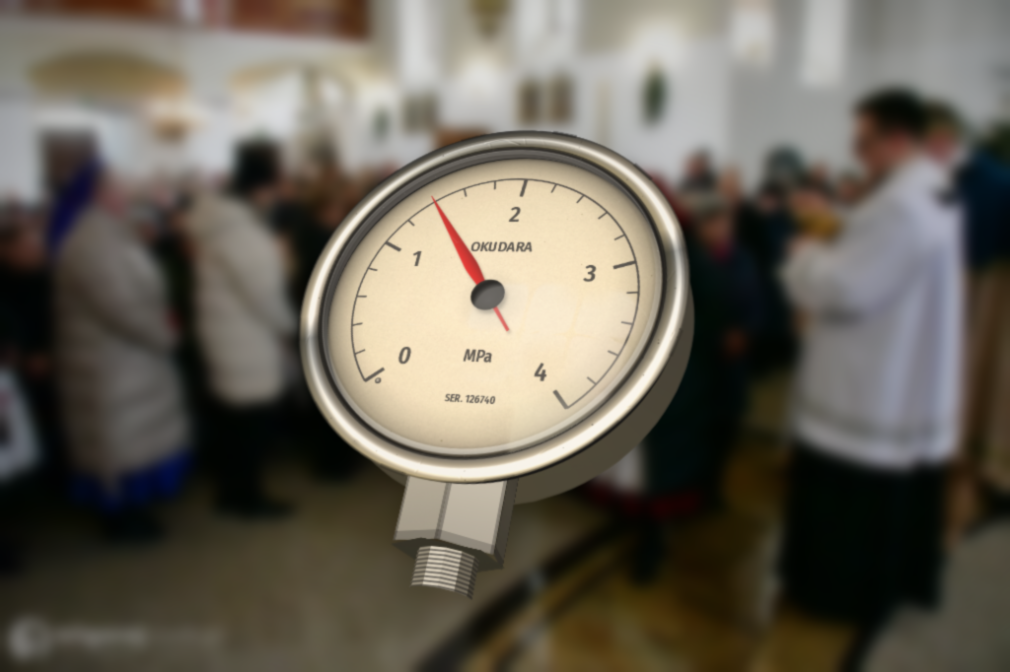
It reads 1.4 MPa
